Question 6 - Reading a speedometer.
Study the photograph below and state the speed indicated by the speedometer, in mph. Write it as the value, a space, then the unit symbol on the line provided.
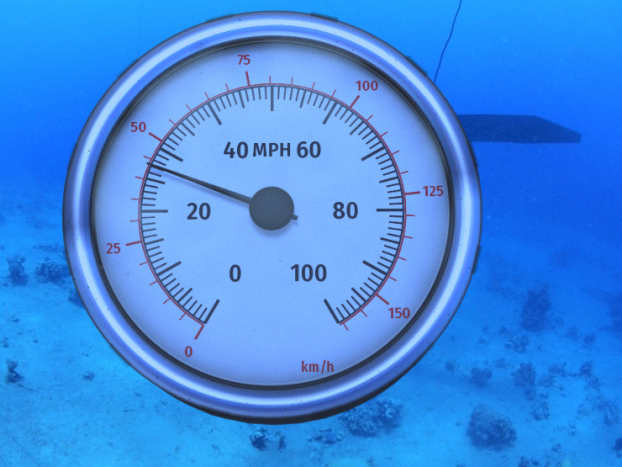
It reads 27 mph
